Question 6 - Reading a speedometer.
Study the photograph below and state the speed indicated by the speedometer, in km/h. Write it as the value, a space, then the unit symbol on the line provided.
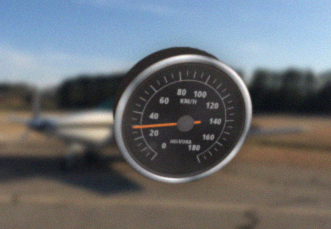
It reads 30 km/h
